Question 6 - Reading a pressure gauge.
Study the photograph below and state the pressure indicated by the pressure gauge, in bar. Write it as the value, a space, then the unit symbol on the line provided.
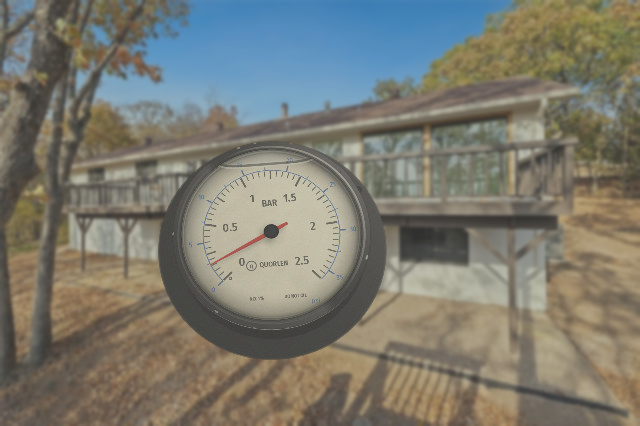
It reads 0.15 bar
